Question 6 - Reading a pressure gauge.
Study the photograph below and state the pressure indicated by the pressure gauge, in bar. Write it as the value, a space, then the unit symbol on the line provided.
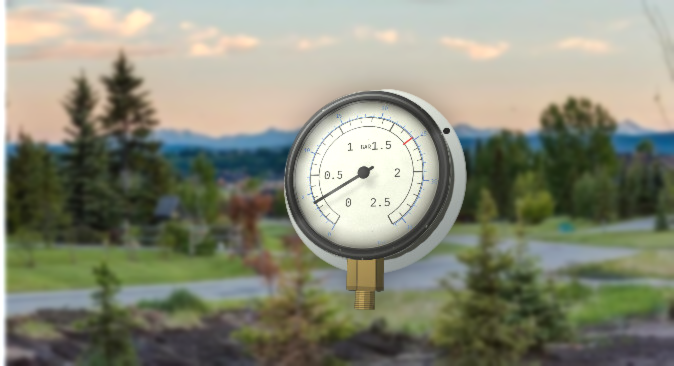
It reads 0.25 bar
